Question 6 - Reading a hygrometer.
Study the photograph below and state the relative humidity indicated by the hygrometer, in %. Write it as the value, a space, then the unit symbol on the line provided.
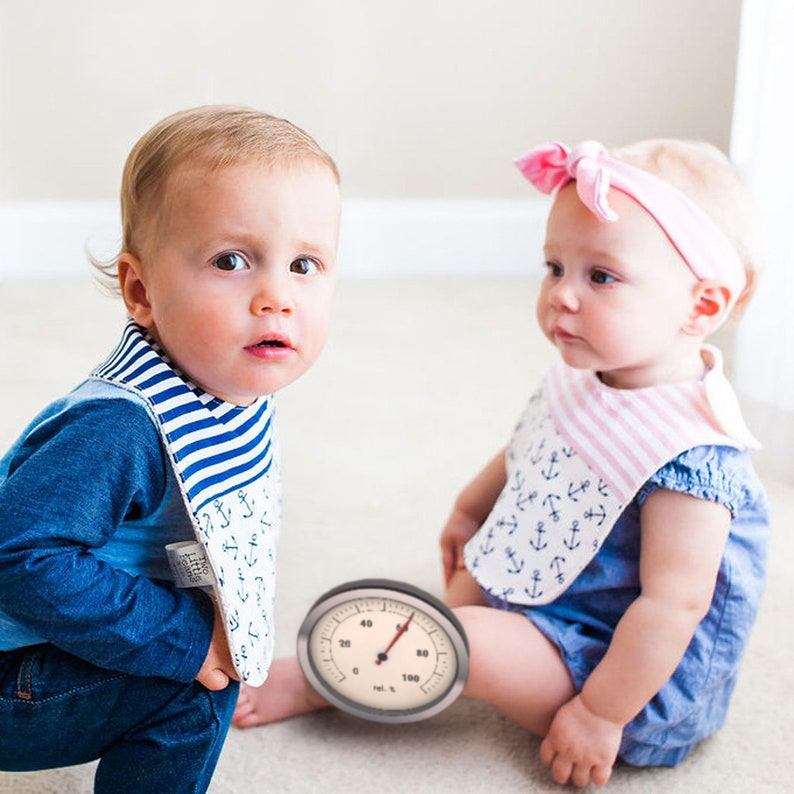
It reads 60 %
